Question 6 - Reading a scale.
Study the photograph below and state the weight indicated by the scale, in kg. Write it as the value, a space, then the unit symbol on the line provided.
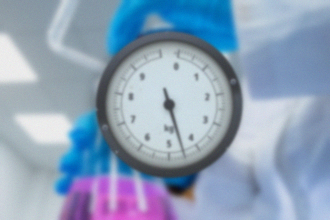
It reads 4.5 kg
